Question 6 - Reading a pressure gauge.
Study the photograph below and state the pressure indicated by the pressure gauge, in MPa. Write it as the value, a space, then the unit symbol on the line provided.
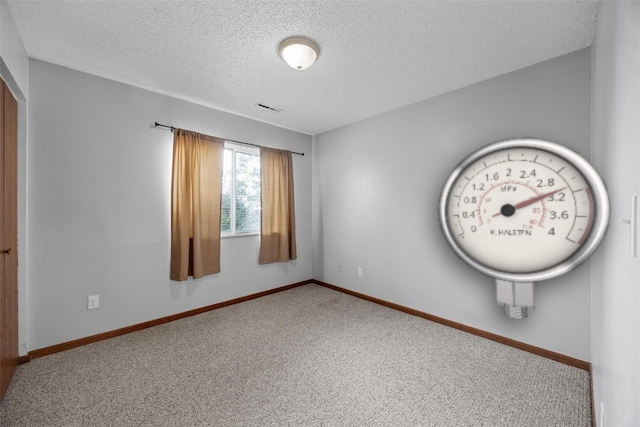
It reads 3.1 MPa
